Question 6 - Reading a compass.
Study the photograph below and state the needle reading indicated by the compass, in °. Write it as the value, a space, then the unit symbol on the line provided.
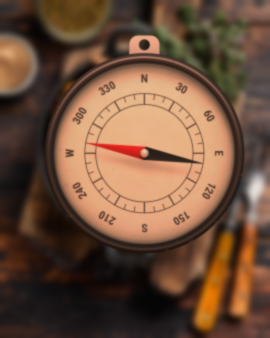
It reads 280 °
